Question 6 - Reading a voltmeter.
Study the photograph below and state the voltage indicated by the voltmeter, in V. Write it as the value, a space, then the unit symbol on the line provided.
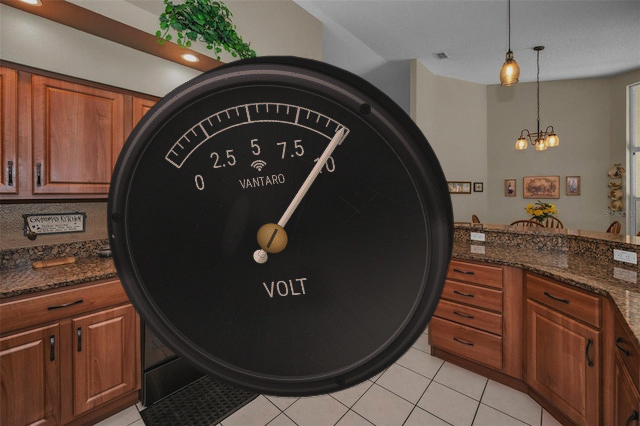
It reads 9.75 V
